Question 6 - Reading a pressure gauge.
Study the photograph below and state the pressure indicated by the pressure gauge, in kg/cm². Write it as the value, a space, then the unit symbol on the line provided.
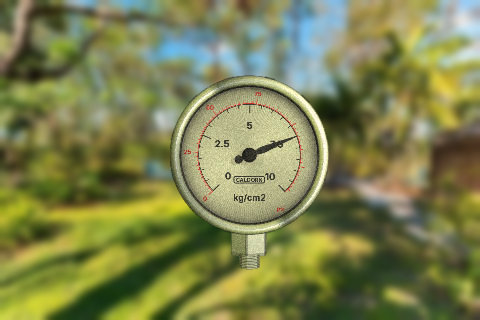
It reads 7.5 kg/cm²
